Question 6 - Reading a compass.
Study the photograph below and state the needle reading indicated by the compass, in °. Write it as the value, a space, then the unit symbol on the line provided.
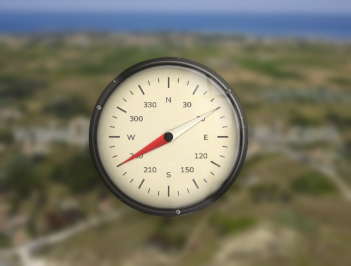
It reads 240 °
